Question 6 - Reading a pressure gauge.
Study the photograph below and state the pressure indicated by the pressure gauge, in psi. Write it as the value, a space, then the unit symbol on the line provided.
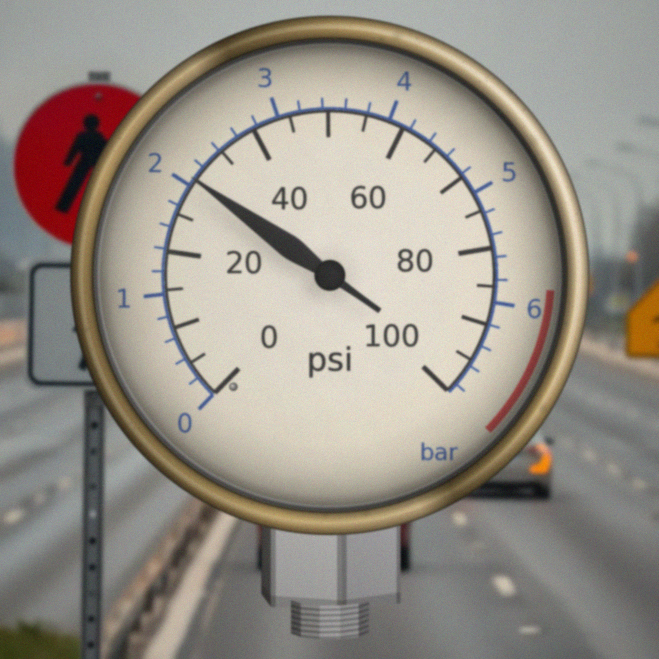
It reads 30 psi
